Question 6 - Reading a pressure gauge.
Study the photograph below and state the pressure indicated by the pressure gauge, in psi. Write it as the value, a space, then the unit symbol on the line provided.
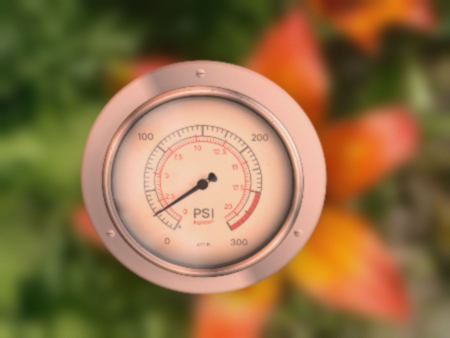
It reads 25 psi
